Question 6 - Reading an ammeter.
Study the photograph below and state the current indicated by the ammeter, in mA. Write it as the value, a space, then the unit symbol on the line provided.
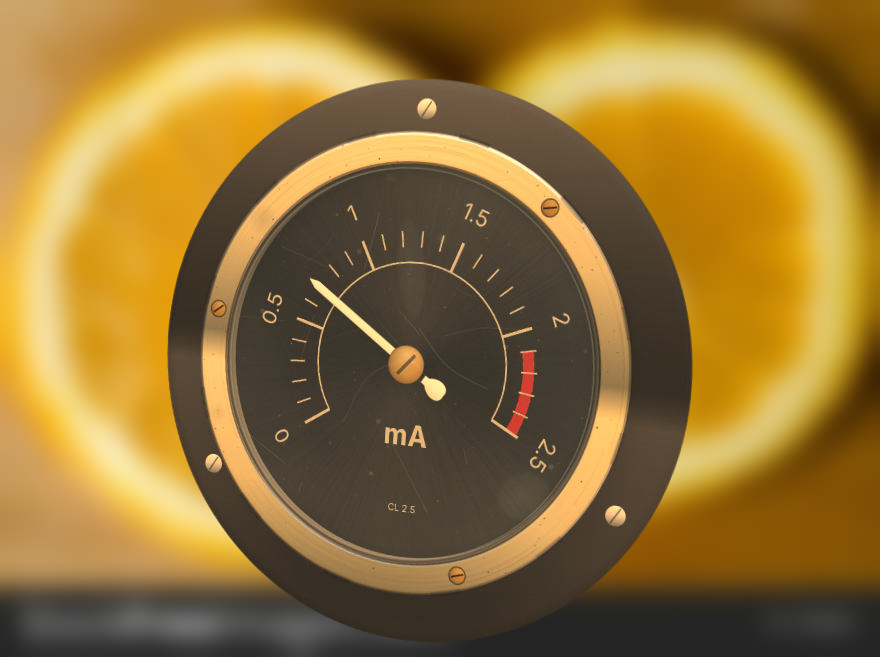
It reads 0.7 mA
